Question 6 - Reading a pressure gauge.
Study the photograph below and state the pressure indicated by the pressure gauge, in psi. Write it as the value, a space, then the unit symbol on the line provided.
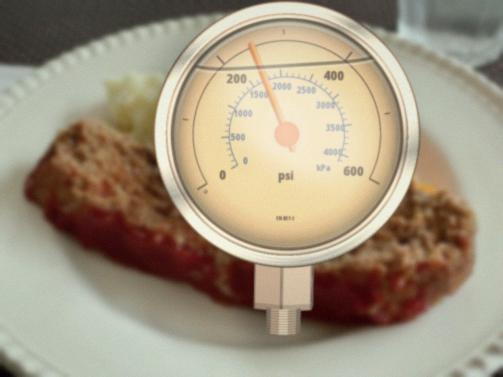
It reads 250 psi
